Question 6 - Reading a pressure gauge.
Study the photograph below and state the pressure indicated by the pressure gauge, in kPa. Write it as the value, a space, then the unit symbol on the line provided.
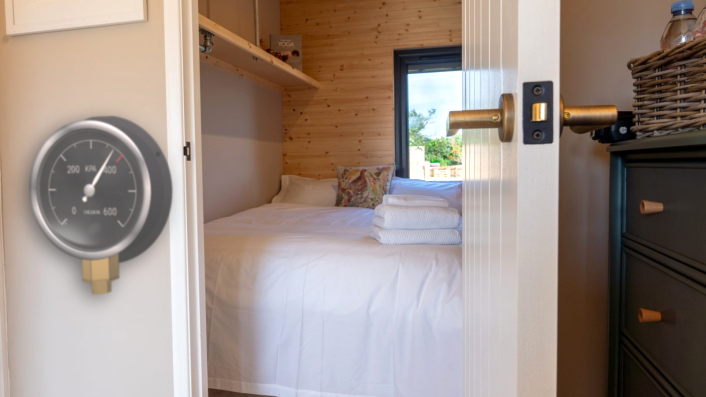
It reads 375 kPa
